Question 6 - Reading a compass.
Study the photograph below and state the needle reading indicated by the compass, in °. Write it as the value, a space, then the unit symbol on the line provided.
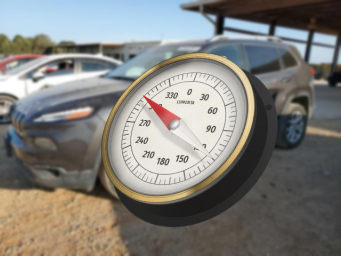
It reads 300 °
